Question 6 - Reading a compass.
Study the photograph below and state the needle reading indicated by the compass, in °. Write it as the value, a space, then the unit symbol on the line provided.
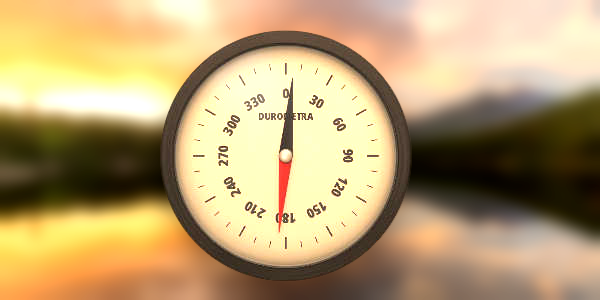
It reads 185 °
